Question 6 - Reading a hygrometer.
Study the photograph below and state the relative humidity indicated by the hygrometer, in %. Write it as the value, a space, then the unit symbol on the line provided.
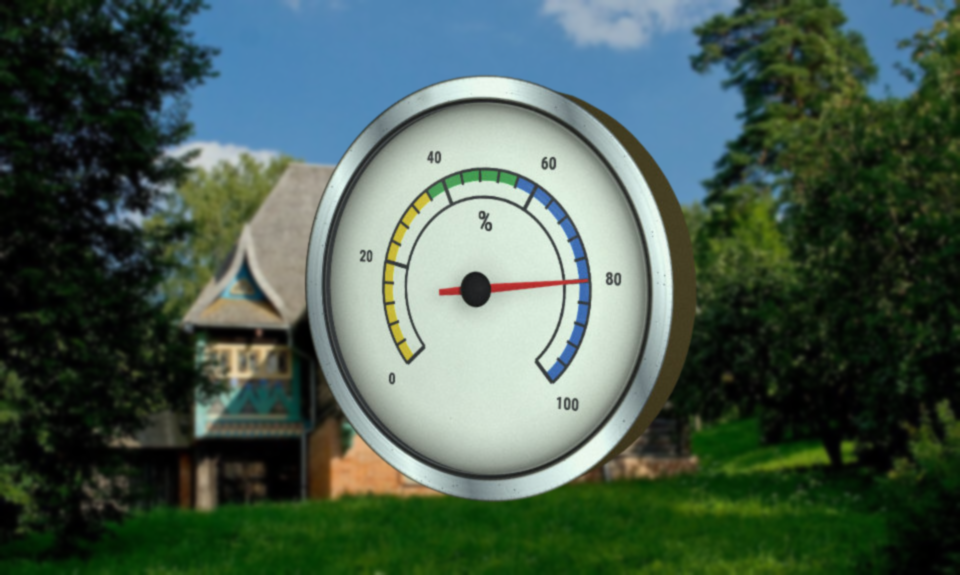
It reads 80 %
